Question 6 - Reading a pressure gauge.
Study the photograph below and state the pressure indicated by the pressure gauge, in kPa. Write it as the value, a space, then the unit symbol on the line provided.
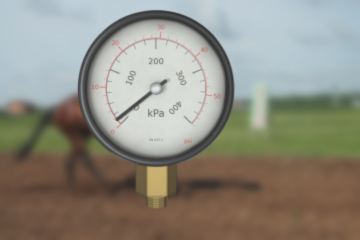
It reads 10 kPa
